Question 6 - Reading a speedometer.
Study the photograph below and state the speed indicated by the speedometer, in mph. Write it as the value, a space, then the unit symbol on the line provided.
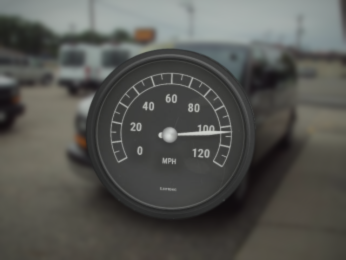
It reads 102.5 mph
